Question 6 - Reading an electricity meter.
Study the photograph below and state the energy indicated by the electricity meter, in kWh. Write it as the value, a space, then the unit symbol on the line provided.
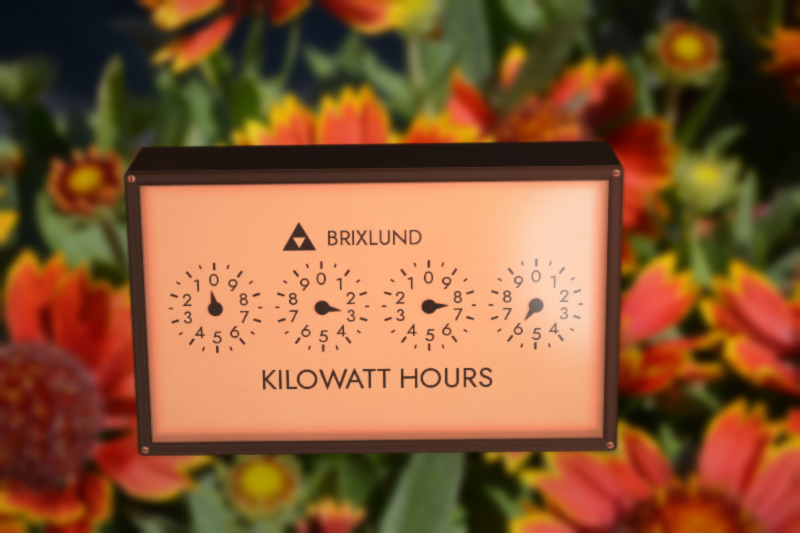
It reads 276 kWh
